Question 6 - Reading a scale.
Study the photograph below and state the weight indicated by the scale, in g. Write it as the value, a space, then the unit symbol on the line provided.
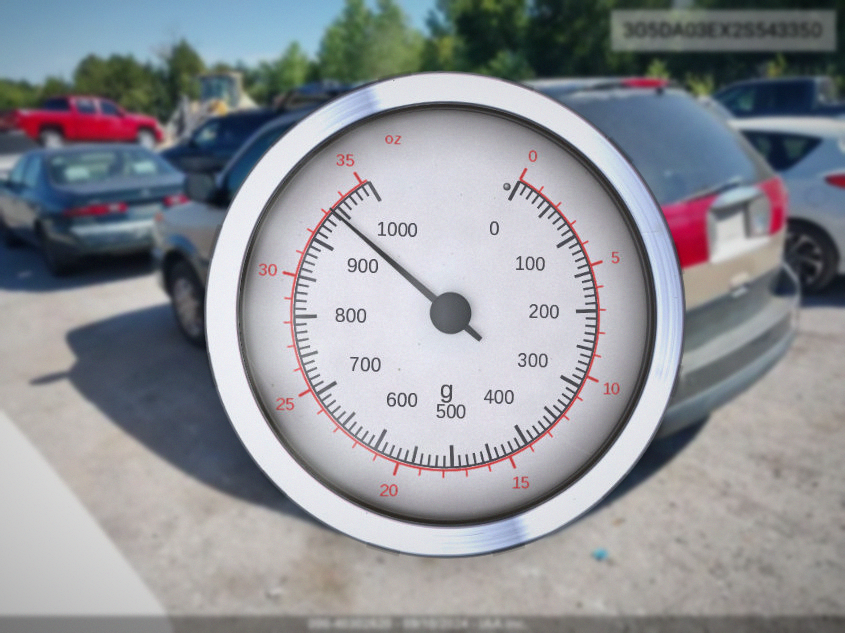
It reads 940 g
